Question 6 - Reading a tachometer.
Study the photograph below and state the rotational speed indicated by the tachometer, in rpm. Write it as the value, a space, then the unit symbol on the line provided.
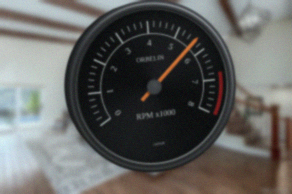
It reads 5600 rpm
